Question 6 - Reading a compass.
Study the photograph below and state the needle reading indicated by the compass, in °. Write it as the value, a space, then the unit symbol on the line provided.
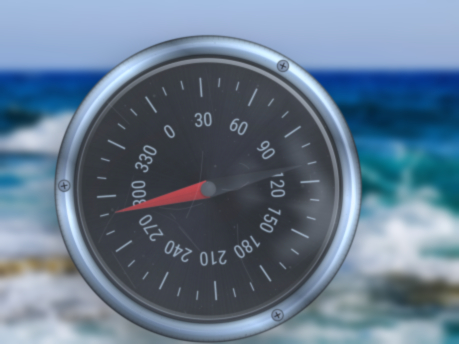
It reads 290 °
